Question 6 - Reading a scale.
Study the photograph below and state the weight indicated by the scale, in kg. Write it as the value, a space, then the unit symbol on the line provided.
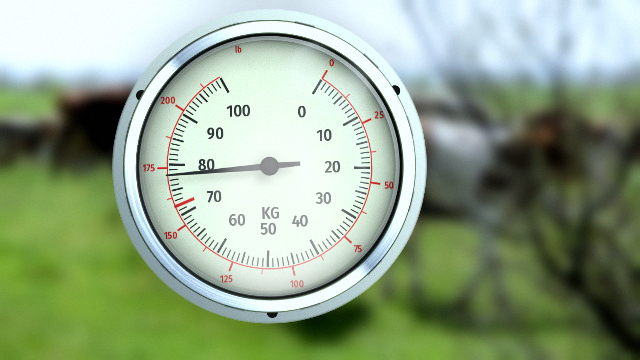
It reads 78 kg
